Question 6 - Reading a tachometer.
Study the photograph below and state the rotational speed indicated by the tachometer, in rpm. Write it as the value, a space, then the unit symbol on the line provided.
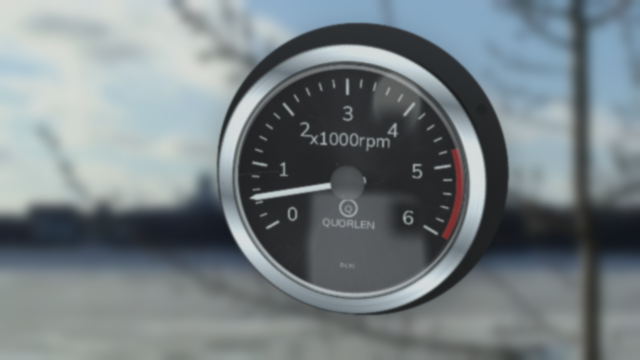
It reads 500 rpm
